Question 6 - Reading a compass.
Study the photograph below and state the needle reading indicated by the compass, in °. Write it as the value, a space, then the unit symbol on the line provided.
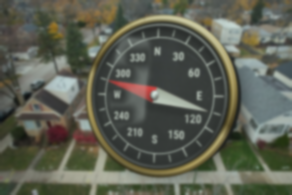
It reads 285 °
